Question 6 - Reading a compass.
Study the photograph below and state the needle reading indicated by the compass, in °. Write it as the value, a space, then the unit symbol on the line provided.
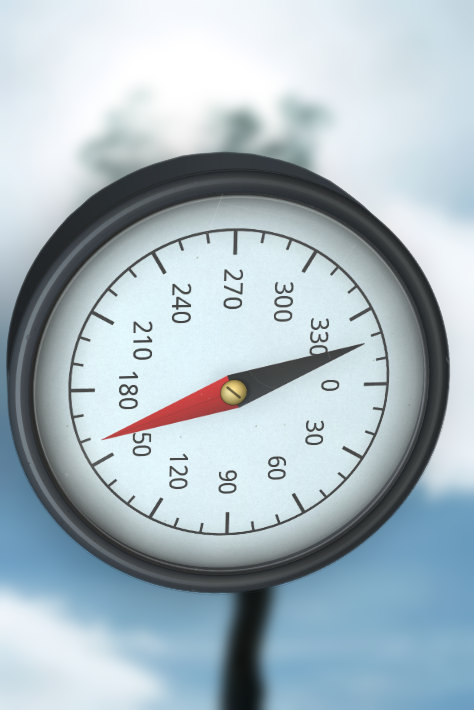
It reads 160 °
